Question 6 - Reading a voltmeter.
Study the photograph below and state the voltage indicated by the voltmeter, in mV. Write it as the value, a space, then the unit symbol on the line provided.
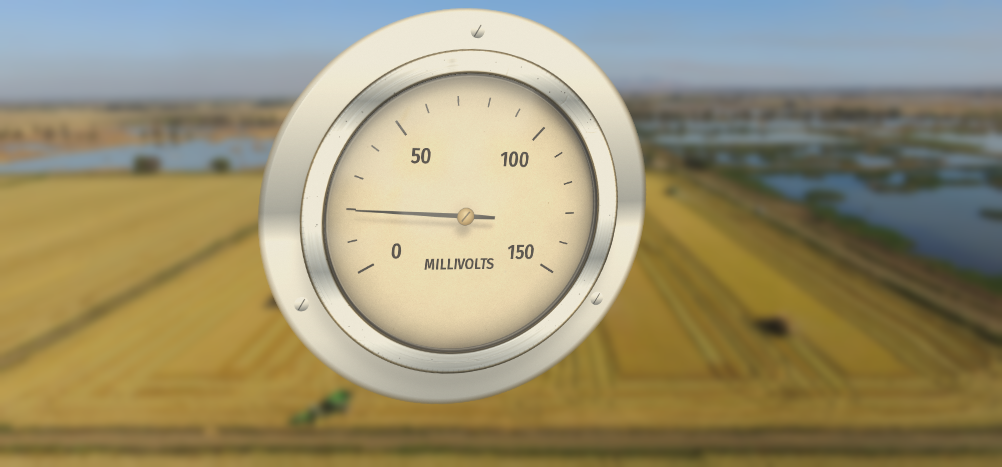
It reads 20 mV
